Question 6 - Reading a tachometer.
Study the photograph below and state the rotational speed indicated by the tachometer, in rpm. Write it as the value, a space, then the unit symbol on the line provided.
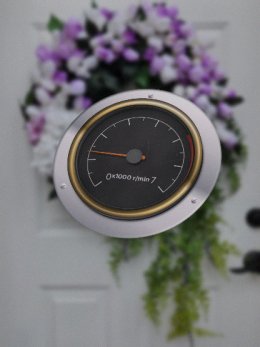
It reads 1250 rpm
